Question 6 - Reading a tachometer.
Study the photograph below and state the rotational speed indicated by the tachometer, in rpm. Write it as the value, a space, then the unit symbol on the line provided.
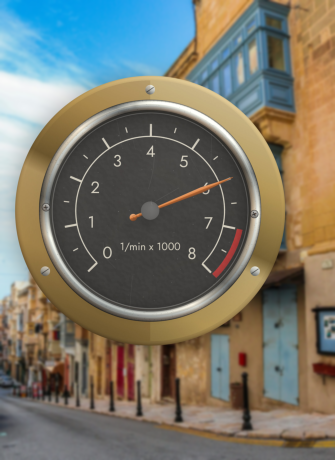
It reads 6000 rpm
